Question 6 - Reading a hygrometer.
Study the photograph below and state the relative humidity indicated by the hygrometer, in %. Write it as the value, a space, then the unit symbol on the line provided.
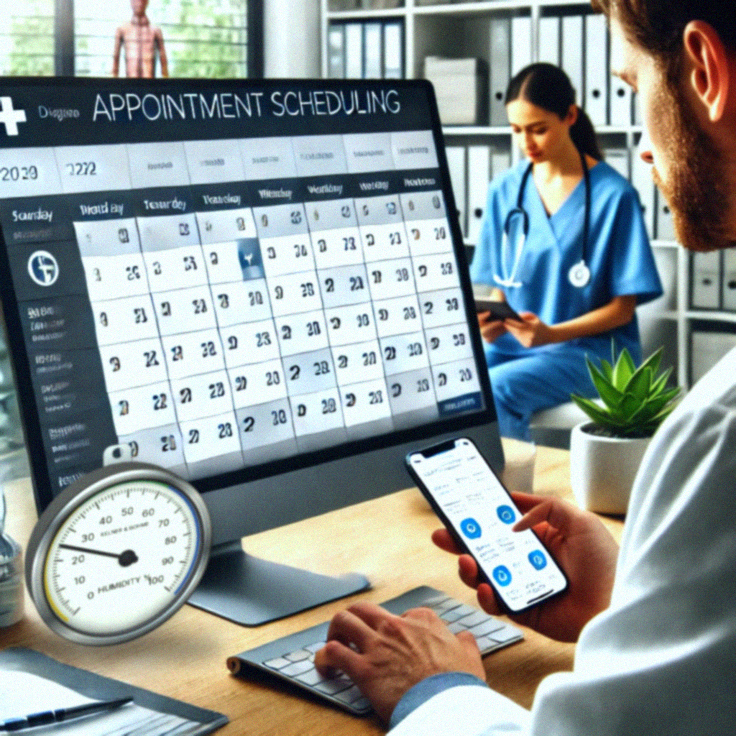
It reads 25 %
